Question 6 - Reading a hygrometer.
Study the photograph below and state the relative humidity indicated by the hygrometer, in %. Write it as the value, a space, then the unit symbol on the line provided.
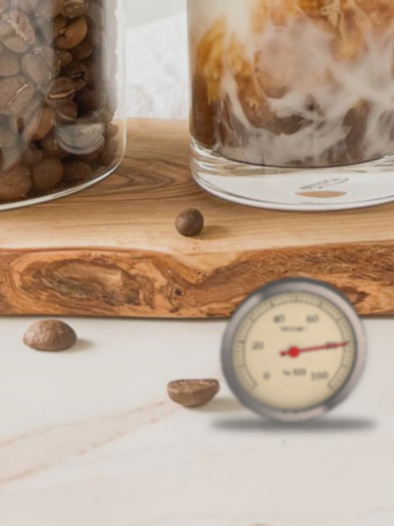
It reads 80 %
